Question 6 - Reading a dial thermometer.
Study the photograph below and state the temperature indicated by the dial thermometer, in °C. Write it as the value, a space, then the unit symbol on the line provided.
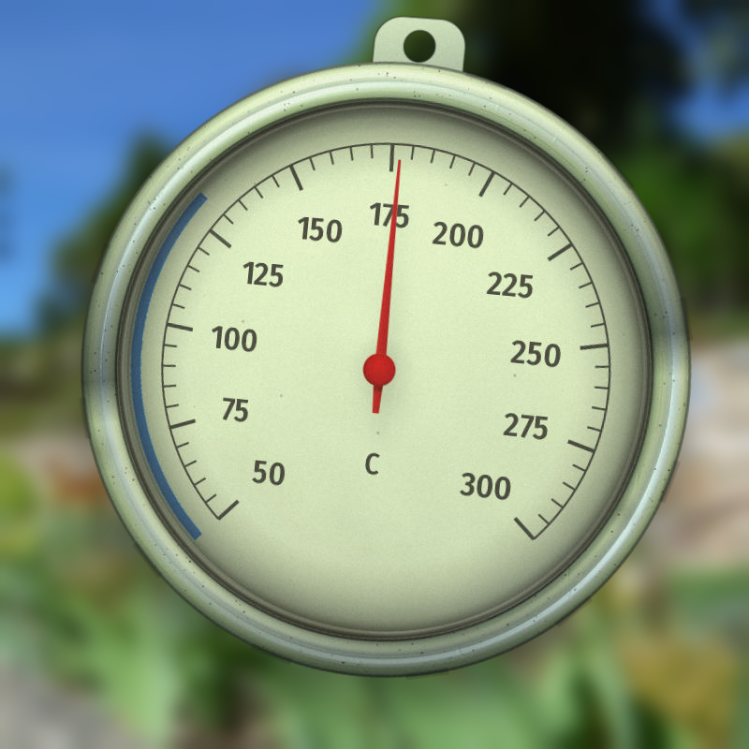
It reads 177.5 °C
